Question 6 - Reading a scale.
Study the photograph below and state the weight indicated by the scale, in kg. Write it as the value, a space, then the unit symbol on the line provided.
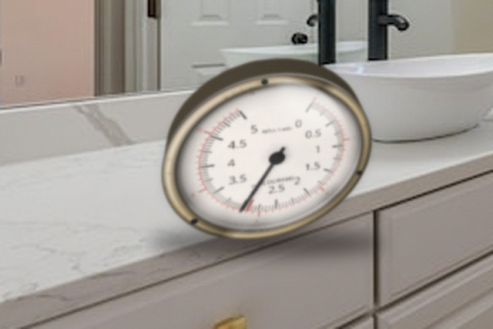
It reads 3 kg
